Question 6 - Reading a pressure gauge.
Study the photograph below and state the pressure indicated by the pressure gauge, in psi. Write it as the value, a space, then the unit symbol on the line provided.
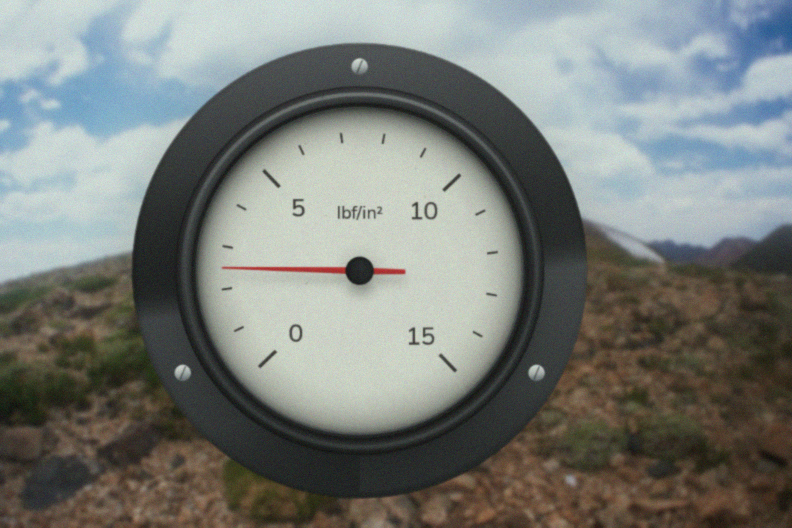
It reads 2.5 psi
